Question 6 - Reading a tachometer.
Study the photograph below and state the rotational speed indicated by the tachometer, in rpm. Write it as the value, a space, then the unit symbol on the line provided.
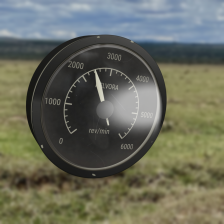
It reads 2400 rpm
